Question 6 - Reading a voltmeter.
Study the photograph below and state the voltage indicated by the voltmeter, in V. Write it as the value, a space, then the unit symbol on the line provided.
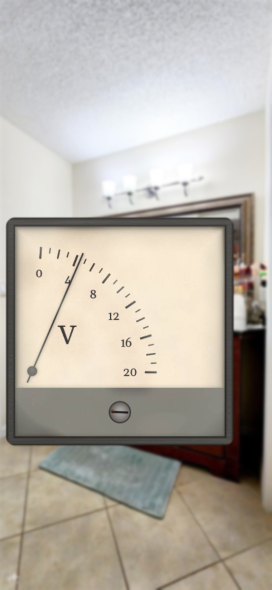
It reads 4.5 V
